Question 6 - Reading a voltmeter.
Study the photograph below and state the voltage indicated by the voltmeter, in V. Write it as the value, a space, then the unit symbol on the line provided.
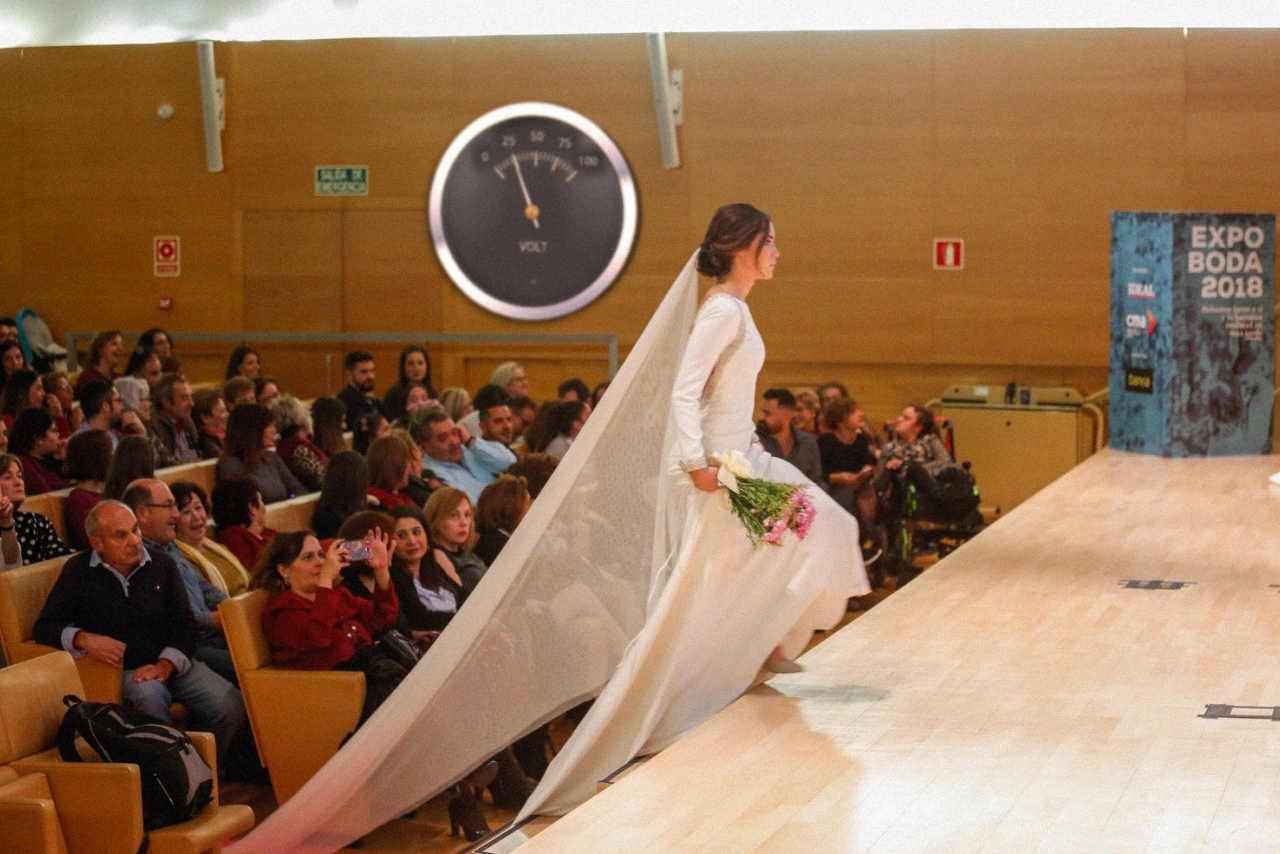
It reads 25 V
